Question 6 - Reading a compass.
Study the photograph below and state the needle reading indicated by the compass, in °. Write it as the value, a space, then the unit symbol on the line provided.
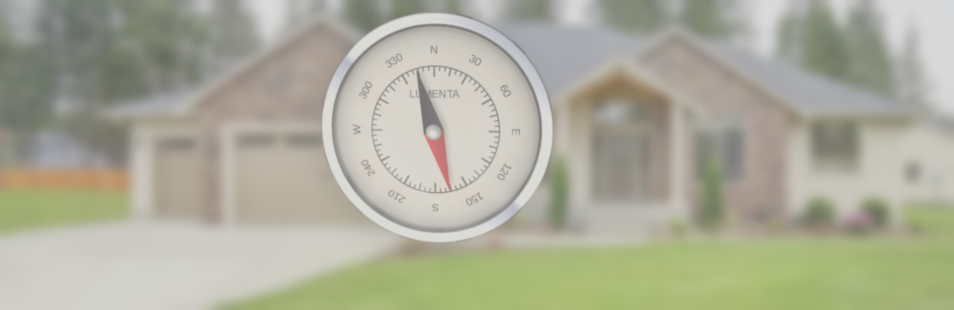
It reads 165 °
